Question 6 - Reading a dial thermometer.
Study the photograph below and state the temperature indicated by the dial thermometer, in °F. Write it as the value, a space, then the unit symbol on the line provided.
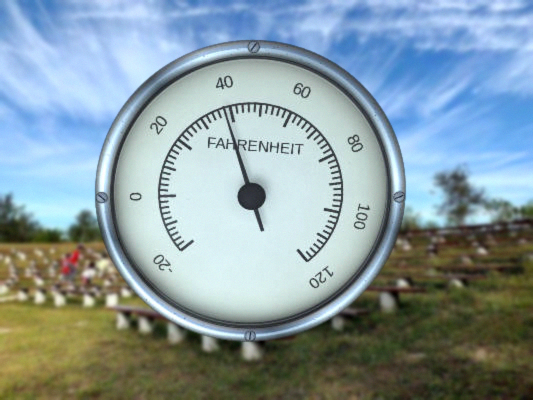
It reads 38 °F
